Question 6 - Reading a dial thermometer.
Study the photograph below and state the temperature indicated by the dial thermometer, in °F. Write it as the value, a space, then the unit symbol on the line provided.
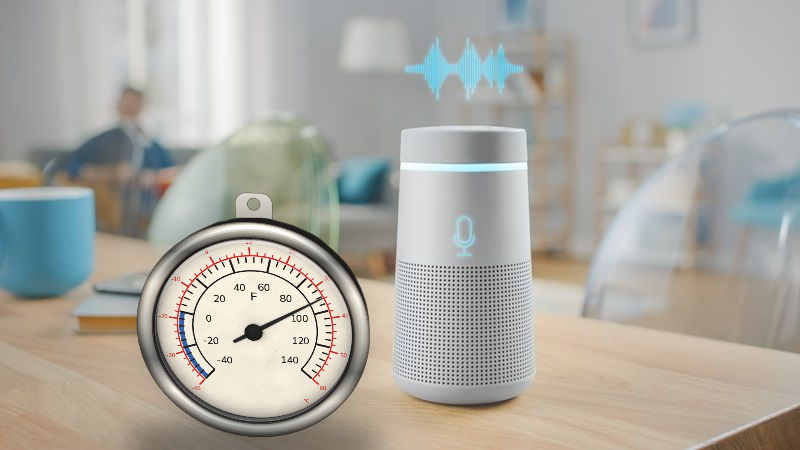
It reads 92 °F
